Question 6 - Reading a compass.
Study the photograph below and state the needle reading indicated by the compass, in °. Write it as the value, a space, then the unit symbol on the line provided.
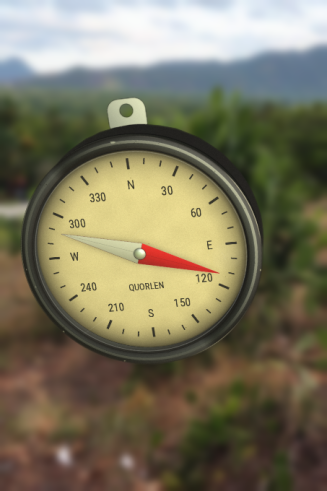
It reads 110 °
